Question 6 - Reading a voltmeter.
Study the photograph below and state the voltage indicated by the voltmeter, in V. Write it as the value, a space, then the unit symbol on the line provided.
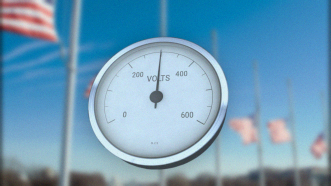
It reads 300 V
